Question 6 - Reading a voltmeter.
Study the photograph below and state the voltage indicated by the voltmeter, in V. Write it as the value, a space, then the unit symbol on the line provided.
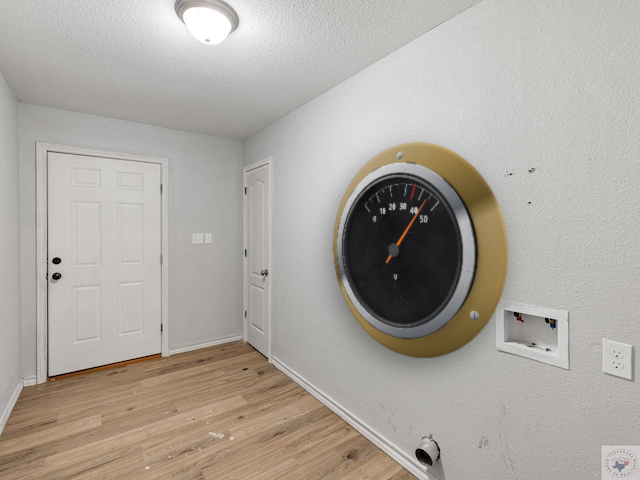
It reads 45 V
